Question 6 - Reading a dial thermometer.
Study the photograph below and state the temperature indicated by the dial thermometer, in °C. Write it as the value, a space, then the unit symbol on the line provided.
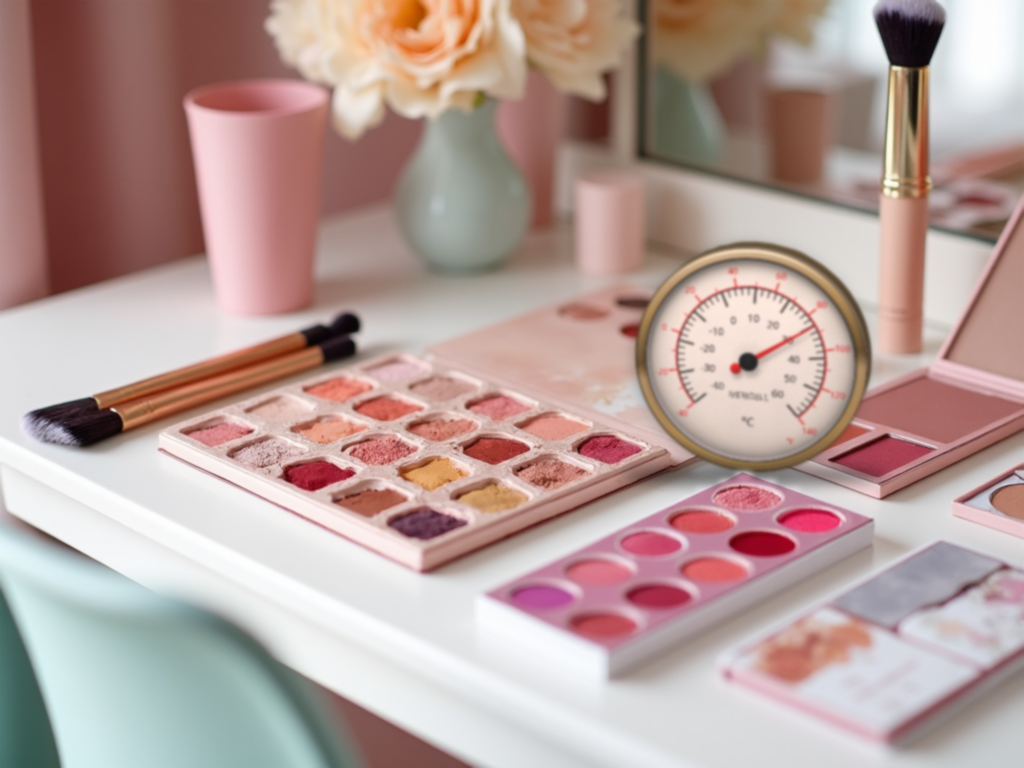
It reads 30 °C
